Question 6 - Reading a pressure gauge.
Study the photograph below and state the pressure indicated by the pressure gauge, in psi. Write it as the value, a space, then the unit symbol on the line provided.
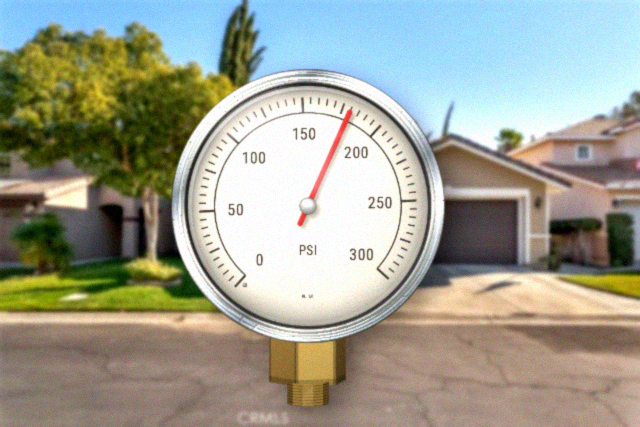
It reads 180 psi
